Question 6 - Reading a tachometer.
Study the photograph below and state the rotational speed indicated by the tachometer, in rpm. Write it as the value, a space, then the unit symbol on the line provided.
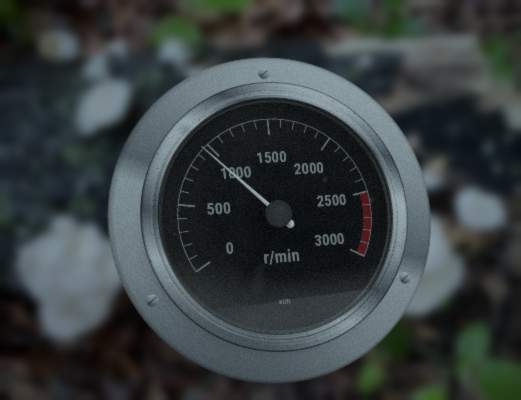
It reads 950 rpm
